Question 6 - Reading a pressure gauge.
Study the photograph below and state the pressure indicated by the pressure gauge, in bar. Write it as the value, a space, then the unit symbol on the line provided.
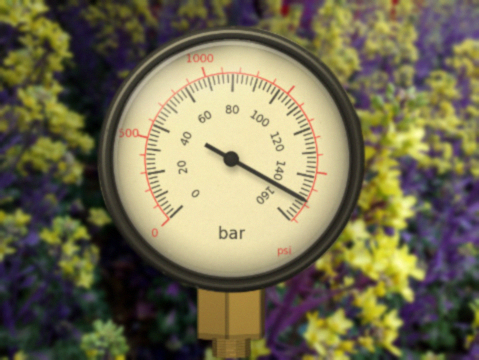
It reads 150 bar
